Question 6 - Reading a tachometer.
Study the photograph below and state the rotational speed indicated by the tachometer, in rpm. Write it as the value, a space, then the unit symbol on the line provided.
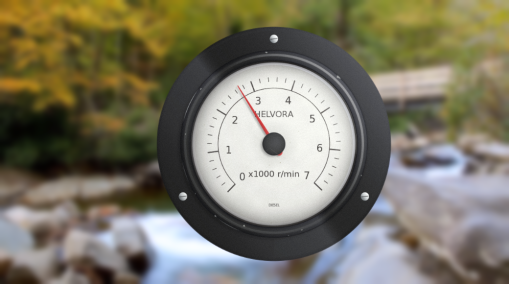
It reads 2700 rpm
